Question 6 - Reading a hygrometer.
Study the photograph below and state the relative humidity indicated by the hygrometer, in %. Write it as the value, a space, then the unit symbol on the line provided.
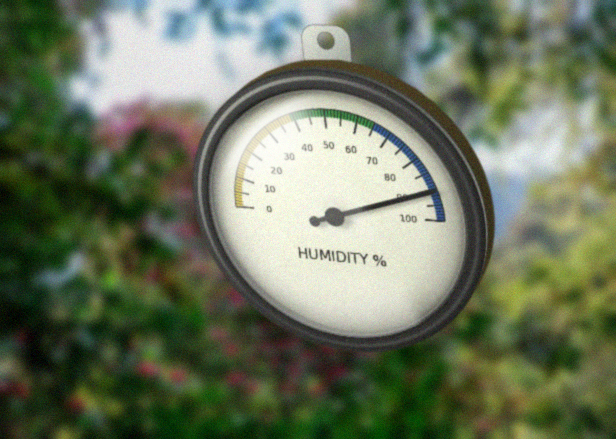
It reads 90 %
